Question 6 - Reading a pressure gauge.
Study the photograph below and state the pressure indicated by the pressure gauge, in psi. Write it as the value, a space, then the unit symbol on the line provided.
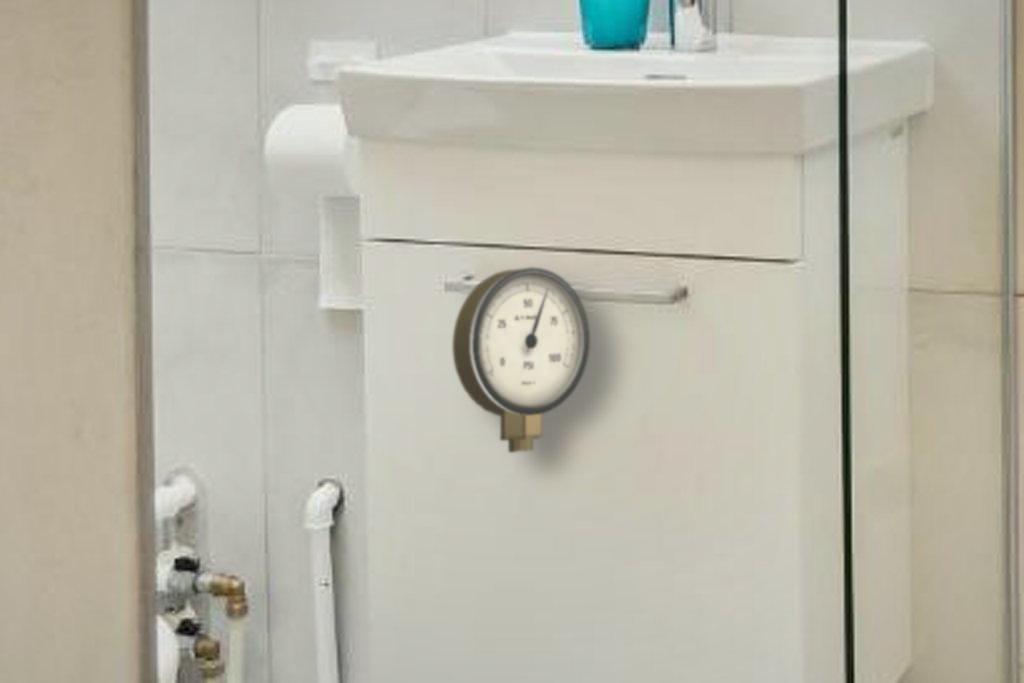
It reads 60 psi
